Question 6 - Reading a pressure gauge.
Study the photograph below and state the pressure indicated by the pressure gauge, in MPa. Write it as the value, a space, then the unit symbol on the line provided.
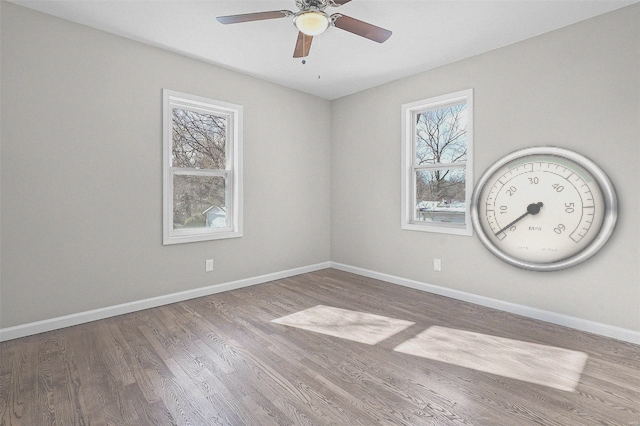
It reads 2 MPa
